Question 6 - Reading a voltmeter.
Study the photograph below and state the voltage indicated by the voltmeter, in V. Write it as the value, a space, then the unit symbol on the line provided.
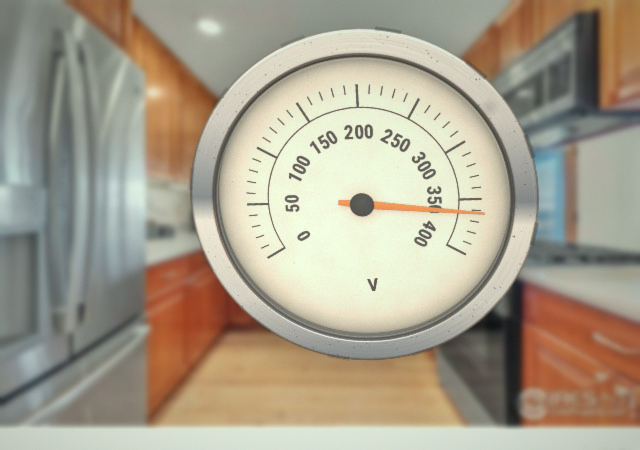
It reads 360 V
